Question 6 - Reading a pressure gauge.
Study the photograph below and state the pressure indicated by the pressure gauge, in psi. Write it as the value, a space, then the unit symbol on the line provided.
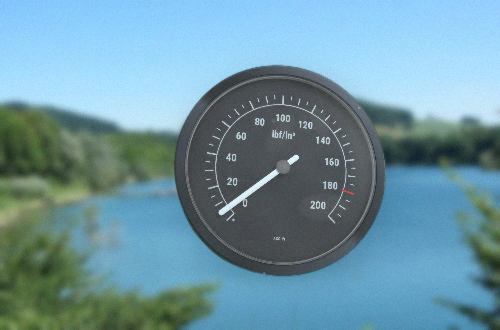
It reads 5 psi
